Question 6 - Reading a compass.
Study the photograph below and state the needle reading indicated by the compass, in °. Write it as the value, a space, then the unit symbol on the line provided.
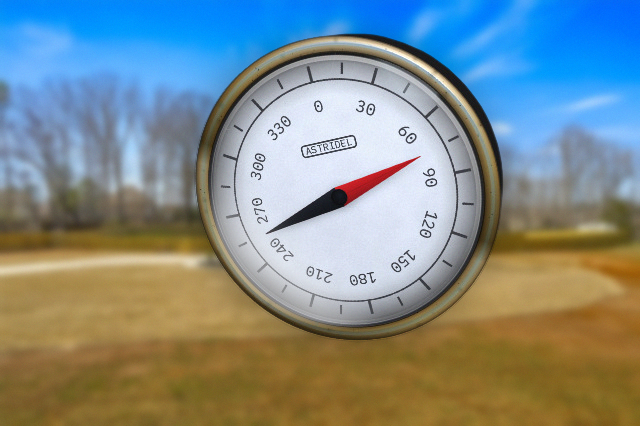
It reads 75 °
